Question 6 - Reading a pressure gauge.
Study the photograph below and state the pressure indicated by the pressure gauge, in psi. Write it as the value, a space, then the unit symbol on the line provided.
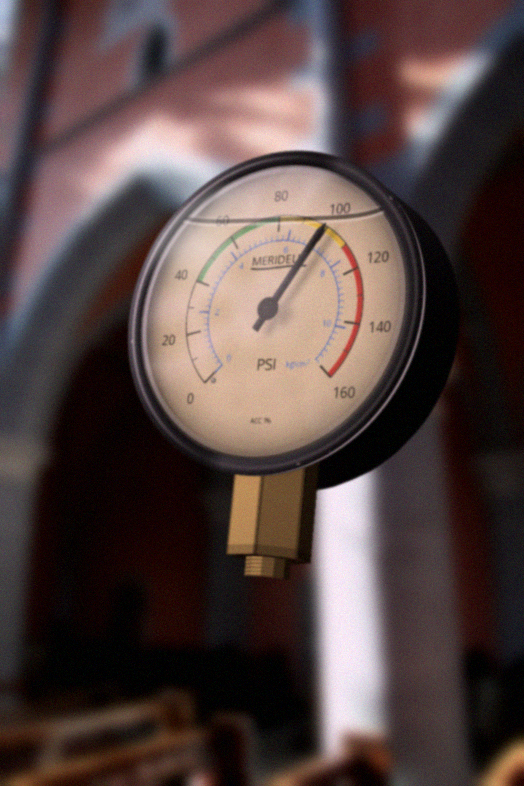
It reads 100 psi
